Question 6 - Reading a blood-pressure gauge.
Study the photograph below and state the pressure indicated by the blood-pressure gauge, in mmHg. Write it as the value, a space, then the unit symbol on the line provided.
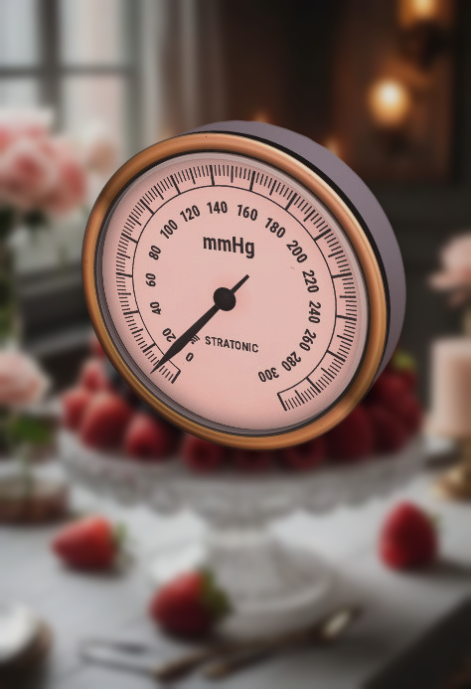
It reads 10 mmHg
